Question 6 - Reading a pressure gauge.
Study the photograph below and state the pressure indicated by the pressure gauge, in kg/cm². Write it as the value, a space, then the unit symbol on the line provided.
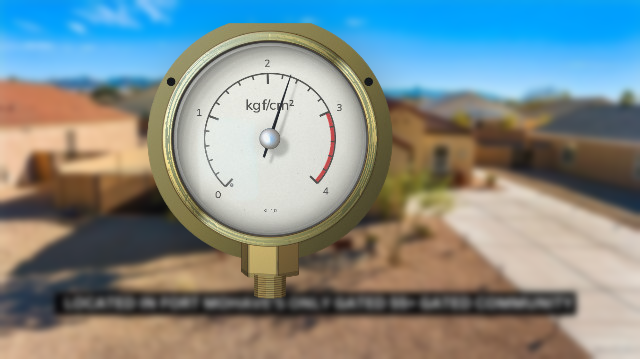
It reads 2.3 kg/cm²
